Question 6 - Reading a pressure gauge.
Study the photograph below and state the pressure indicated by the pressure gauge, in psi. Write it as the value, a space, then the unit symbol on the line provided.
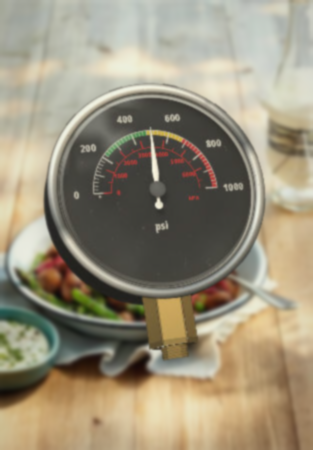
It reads 500 psi
